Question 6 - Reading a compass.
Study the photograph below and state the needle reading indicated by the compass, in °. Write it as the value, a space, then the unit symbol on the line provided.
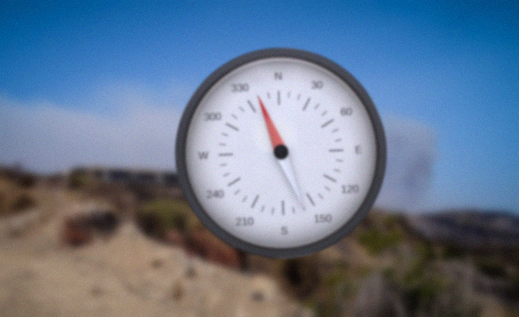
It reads 340 °
